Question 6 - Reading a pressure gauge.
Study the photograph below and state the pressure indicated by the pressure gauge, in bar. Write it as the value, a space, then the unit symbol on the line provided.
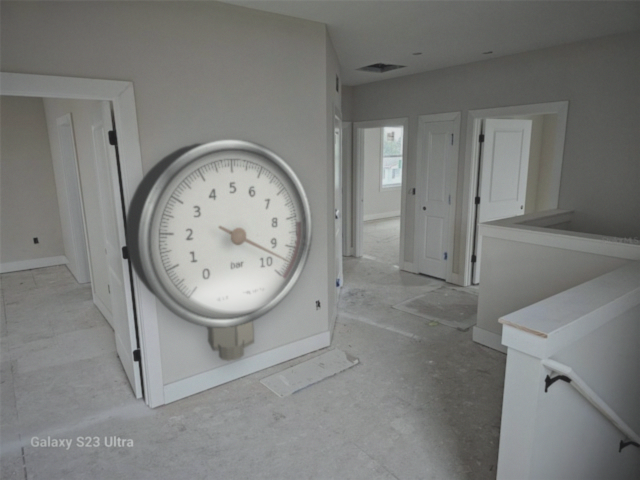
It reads 9.5 bar
